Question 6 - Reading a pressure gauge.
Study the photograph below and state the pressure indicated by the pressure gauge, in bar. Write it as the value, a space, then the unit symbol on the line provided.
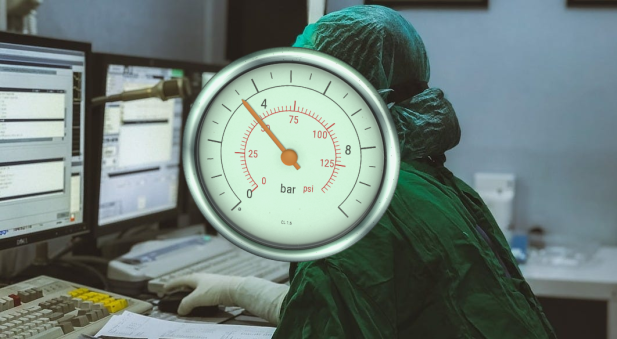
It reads 3.5 bar
